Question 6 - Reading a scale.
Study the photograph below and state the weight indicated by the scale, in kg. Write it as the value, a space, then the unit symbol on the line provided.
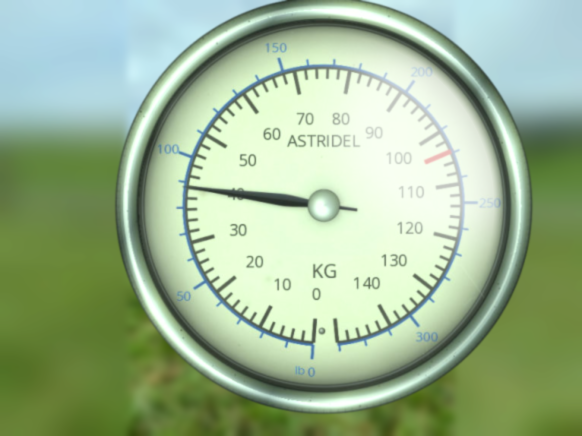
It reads 40 kg
